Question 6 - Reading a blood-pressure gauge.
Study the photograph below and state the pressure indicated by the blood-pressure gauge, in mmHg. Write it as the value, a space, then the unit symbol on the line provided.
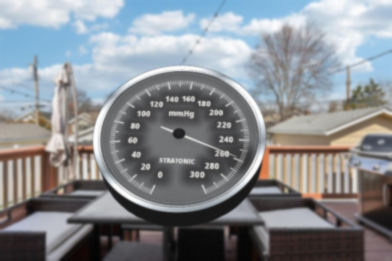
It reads 260 mmHg
